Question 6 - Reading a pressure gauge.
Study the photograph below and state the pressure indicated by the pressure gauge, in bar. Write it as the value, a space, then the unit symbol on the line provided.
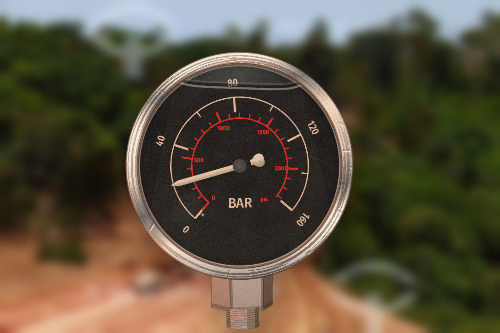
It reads 20 bar
